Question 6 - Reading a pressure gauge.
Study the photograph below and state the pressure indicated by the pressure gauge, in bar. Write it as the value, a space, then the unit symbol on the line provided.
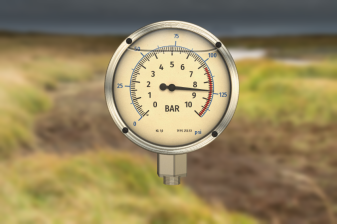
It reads 8.5 bar
